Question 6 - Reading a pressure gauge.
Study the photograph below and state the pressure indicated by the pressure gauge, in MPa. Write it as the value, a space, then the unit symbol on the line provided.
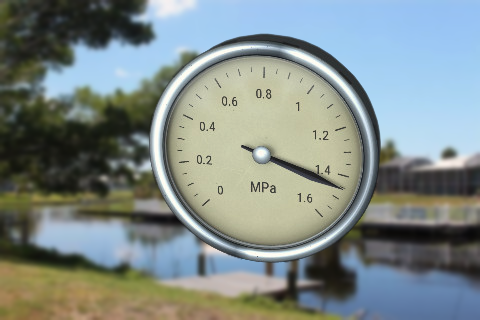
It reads 1.45 MPa
